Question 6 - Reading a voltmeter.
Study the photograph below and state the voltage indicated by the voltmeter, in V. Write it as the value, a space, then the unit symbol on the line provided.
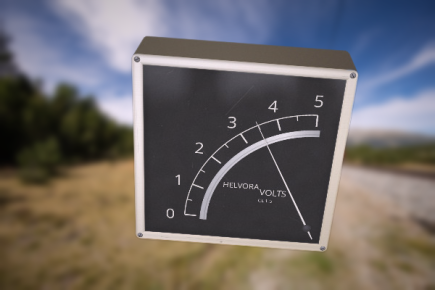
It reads 3.5 V
